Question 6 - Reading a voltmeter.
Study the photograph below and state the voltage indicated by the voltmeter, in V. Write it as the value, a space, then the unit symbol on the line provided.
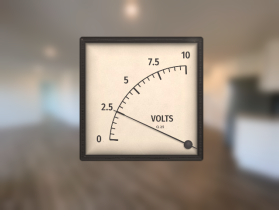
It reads 2.5 V
